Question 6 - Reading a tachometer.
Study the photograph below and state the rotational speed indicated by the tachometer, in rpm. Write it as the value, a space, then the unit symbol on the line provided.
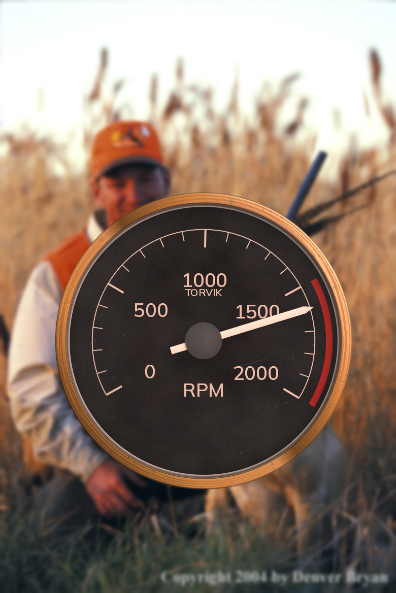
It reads 1600 rpm
